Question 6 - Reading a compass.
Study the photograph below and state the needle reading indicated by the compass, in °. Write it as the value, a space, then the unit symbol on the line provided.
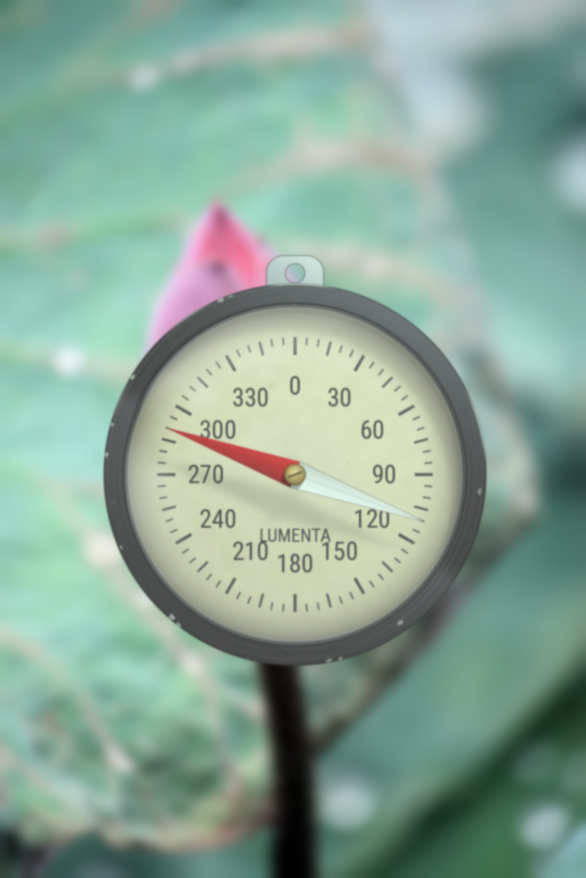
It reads 290 °
